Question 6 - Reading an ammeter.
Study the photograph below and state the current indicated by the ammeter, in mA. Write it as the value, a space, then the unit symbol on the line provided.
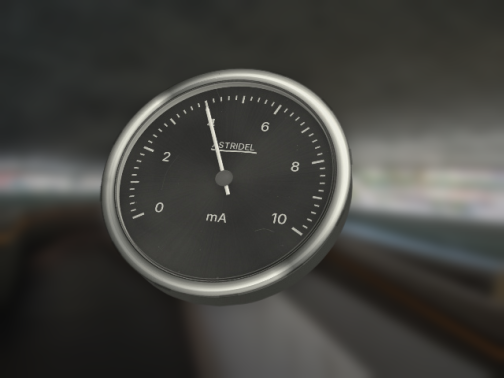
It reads 4 mA
